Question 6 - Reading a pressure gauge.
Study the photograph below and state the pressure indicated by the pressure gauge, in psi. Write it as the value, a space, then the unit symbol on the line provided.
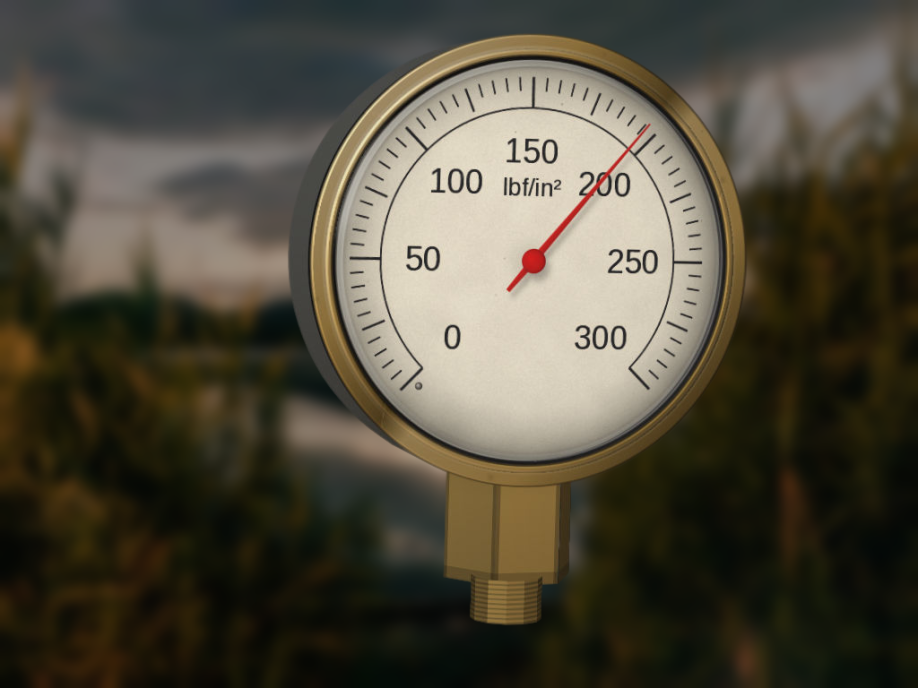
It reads 195 psi
